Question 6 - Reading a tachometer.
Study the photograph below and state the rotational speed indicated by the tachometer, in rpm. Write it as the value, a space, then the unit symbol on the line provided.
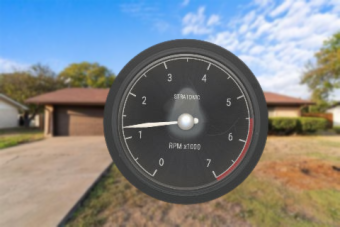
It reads 1250 rpm
